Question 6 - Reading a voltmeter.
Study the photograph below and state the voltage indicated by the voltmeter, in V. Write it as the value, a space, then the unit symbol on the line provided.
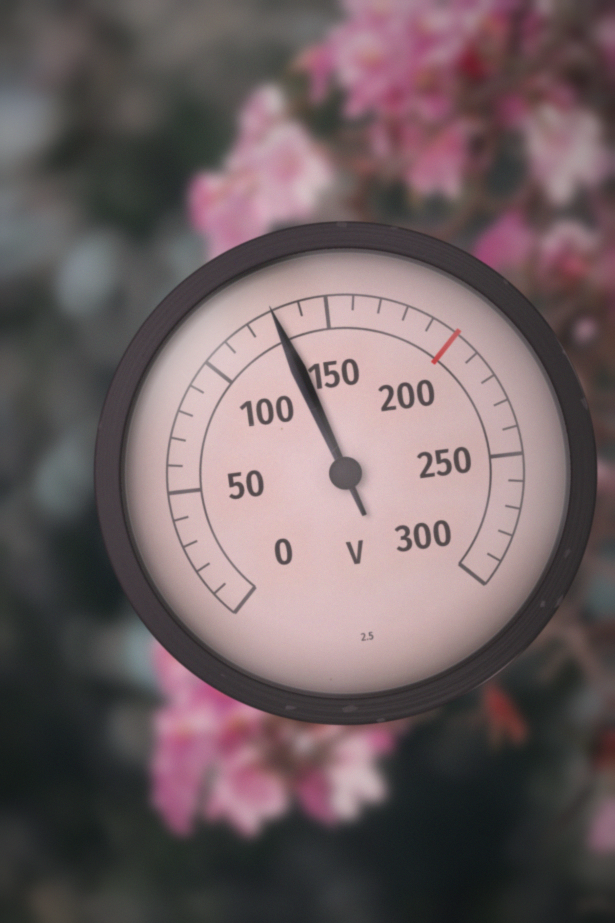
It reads 130 V
